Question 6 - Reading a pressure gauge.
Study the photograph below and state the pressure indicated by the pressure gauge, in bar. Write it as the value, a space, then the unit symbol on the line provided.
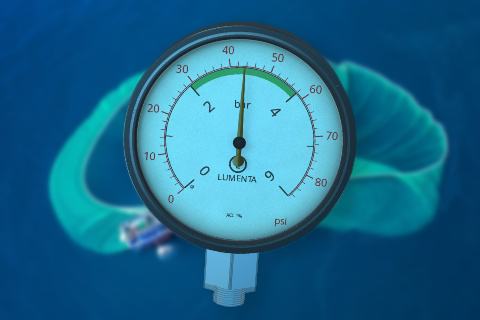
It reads 3 bar
